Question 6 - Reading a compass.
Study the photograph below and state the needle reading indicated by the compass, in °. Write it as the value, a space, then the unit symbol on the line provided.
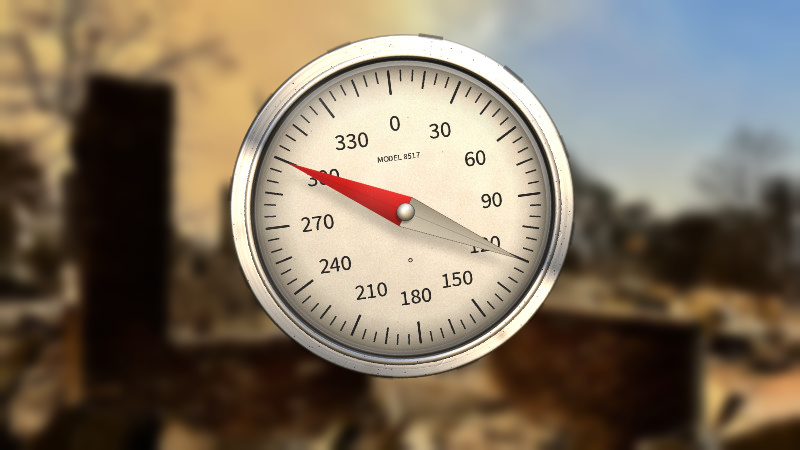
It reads 300 °
